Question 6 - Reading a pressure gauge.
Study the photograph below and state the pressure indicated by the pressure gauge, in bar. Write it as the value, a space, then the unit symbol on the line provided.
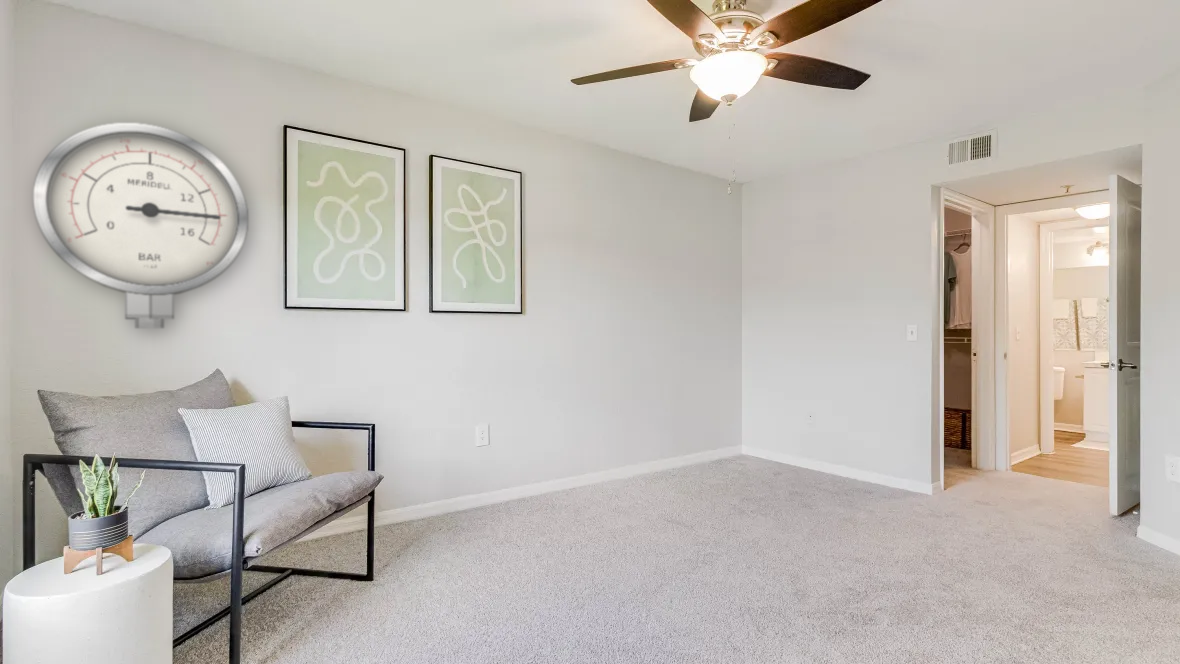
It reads 14 bar
